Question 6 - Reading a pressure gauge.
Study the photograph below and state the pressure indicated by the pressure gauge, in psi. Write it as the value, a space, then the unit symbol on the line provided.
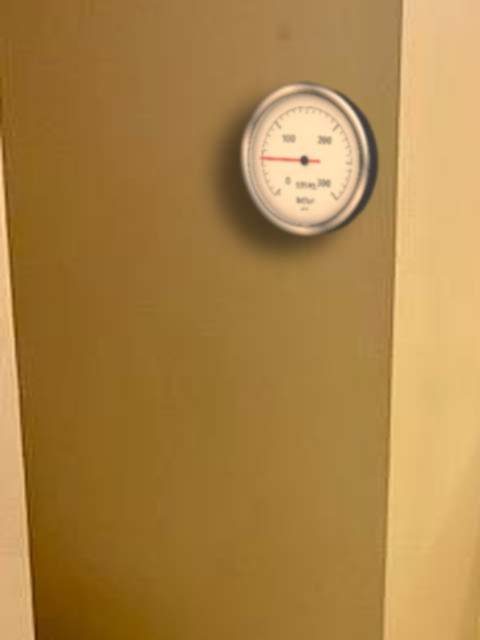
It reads 50 psi
